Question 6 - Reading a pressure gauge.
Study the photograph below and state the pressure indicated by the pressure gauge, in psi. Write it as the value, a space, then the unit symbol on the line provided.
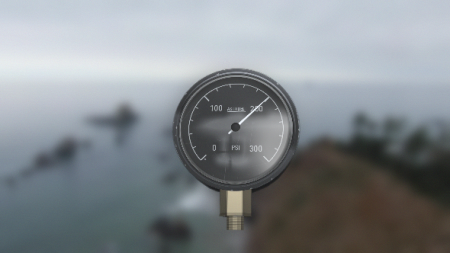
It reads 200 psi
